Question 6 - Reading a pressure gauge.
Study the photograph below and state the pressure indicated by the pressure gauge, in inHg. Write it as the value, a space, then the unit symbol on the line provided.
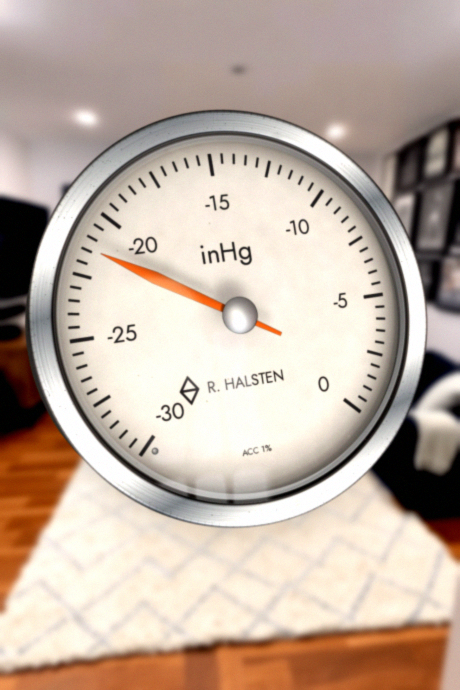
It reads -21.5 inHg
